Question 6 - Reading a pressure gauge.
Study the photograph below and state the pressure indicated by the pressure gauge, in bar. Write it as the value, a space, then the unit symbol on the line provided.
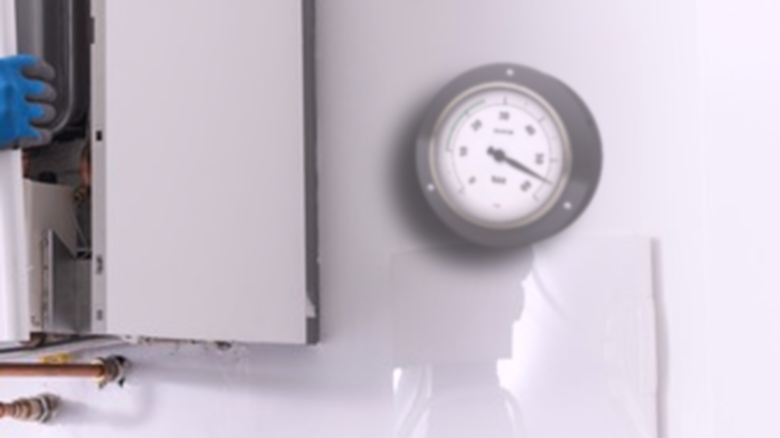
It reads 55 bar
